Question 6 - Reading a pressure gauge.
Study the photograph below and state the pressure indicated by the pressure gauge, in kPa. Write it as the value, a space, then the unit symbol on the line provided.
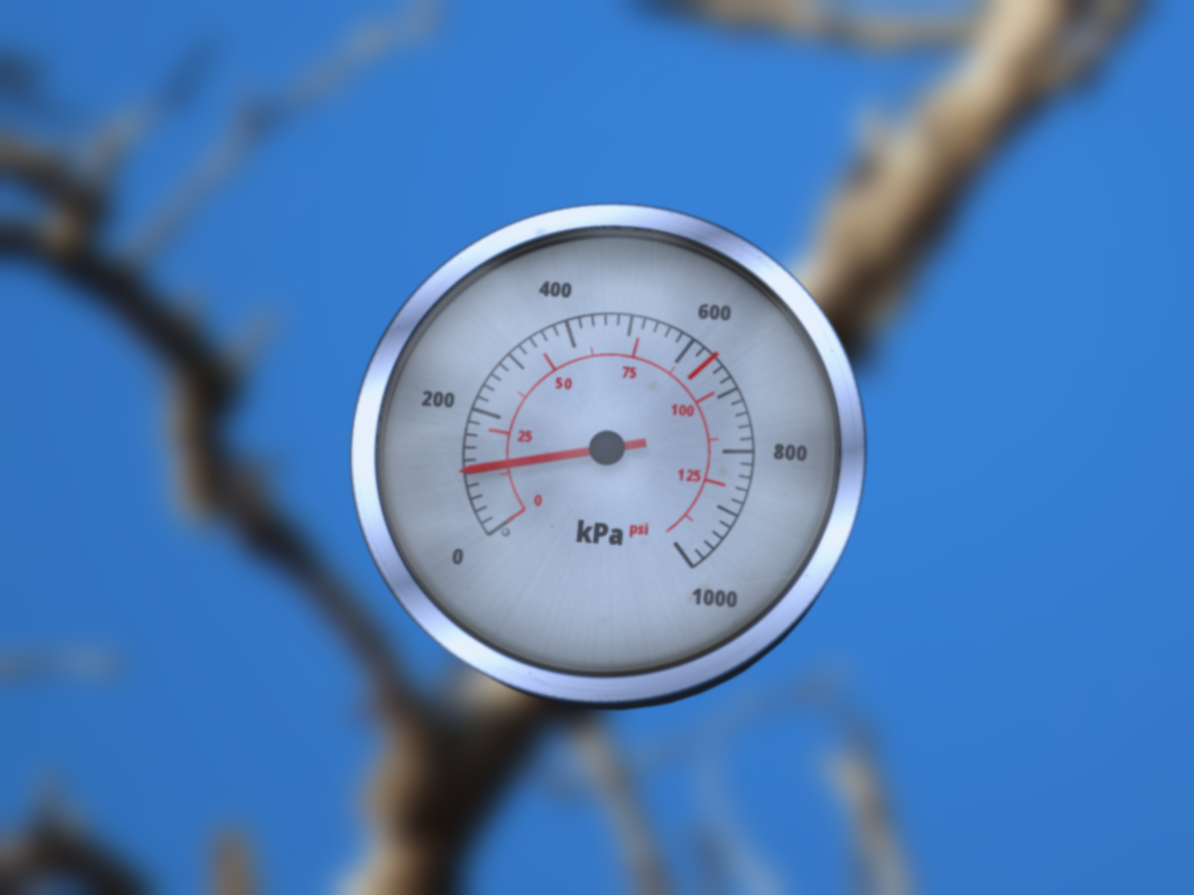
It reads 100 kPa
